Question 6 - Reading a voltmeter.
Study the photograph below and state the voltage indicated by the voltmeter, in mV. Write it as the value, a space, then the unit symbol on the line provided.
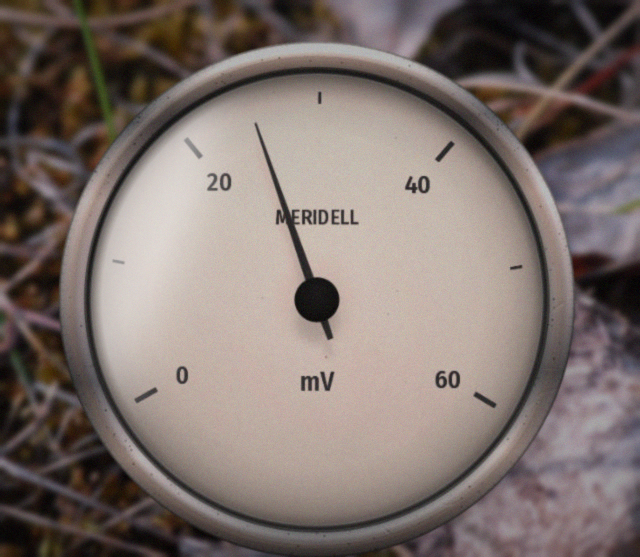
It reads 25 mV
